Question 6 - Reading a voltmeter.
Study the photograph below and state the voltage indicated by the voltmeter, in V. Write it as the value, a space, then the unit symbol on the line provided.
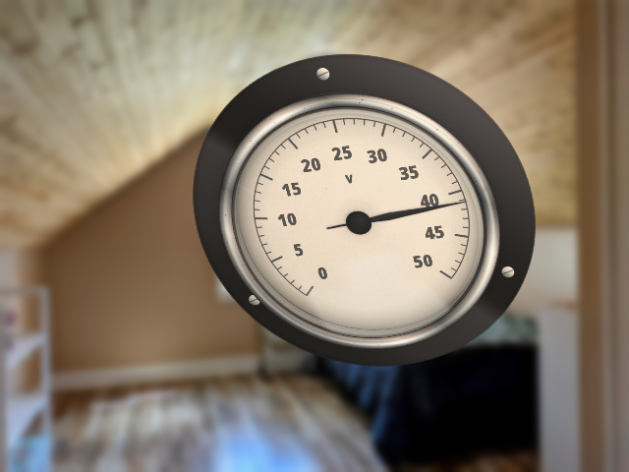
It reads 41 V
